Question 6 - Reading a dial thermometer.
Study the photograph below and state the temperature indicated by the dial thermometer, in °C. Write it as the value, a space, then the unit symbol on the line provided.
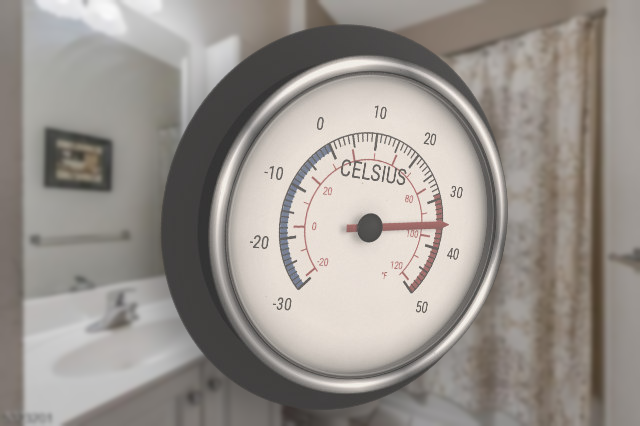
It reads 35 °C
